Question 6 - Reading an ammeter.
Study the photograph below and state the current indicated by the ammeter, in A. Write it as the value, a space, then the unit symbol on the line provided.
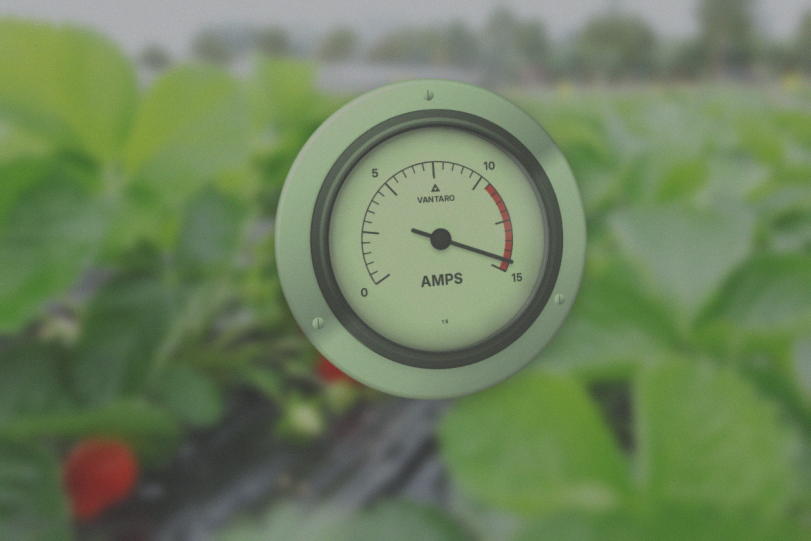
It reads 14.5 A
